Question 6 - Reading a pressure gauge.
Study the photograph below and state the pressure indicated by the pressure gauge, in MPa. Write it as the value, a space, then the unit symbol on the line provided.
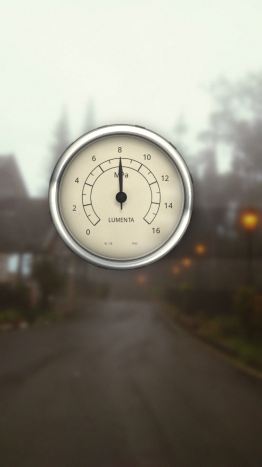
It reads 8 MPa
